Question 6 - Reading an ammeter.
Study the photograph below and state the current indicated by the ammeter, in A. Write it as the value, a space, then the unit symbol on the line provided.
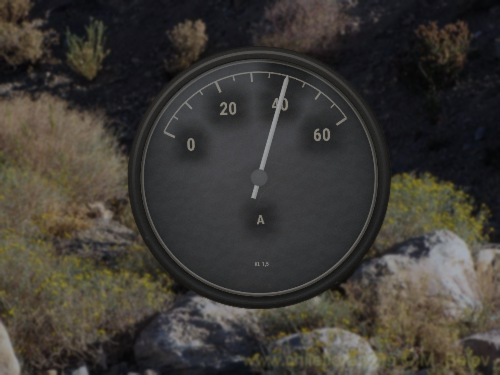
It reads 40 A
